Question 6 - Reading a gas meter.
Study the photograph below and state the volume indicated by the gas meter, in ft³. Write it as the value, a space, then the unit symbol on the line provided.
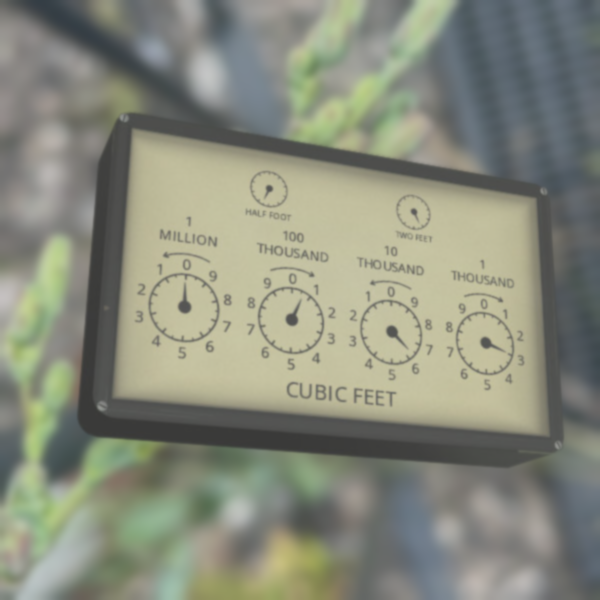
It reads 6300 ft³
